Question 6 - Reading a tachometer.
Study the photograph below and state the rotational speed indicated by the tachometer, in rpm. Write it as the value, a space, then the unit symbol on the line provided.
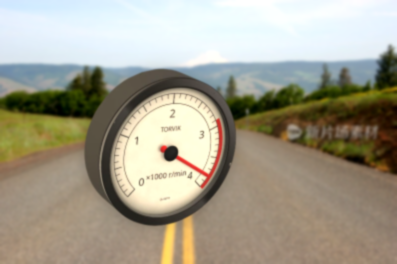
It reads 3800 rpm
